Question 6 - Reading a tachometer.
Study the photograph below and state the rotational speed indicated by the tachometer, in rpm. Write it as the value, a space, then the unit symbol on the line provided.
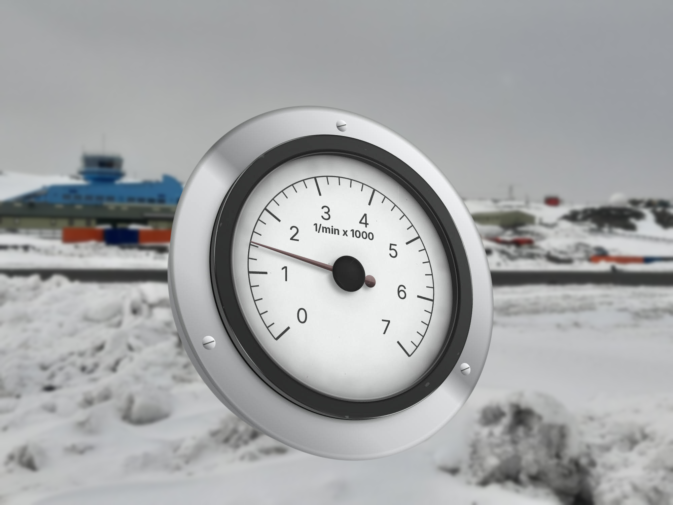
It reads 1400 rpm
